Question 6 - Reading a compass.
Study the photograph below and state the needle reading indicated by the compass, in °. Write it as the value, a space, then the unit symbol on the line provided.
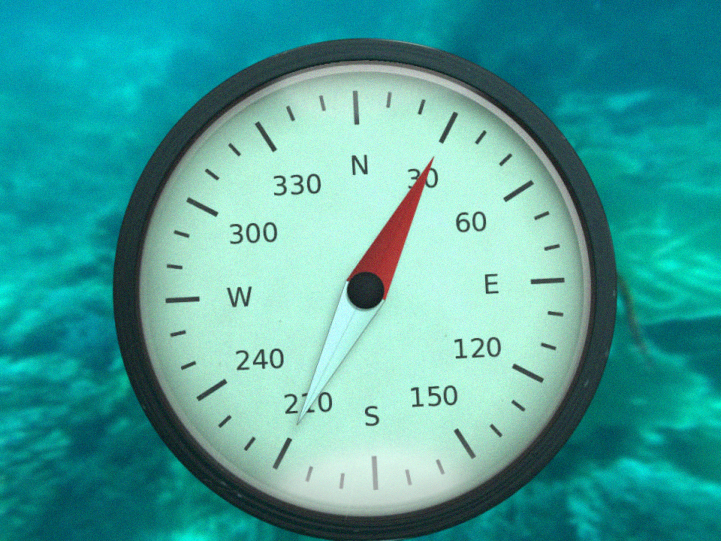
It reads 30 °
